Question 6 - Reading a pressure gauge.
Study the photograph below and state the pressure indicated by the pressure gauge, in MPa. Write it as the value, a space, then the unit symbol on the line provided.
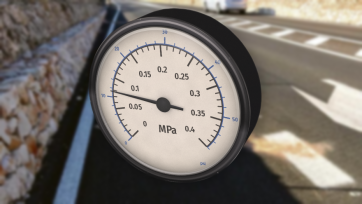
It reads 0.08 MPa
